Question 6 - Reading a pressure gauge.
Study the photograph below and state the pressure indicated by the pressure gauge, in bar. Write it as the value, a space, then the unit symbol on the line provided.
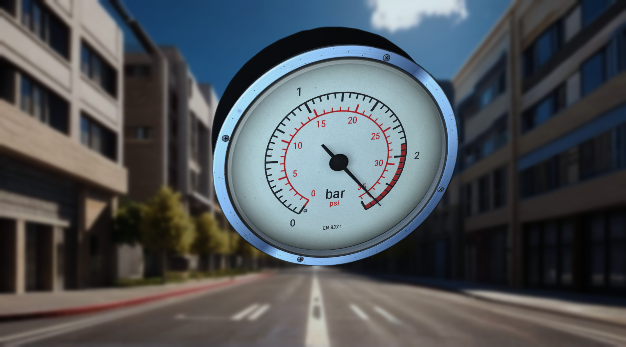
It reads 2.4 bar
